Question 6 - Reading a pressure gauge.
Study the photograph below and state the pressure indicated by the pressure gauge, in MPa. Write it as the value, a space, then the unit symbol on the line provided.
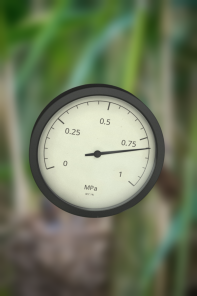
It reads 0.8 MPa
